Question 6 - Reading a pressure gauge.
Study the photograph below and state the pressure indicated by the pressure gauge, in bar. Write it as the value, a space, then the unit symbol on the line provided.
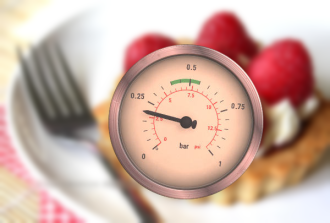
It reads 0.2 bar
